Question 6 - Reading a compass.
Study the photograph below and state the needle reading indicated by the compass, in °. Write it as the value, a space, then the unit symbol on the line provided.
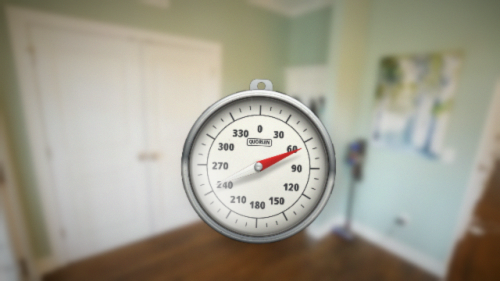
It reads 65 °
